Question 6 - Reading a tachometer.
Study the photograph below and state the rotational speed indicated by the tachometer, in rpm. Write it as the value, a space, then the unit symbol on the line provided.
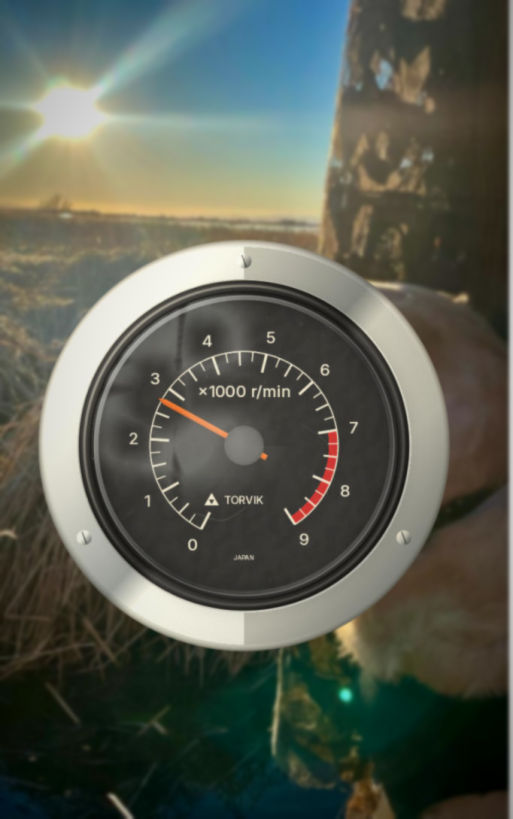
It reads 2750 rpm
